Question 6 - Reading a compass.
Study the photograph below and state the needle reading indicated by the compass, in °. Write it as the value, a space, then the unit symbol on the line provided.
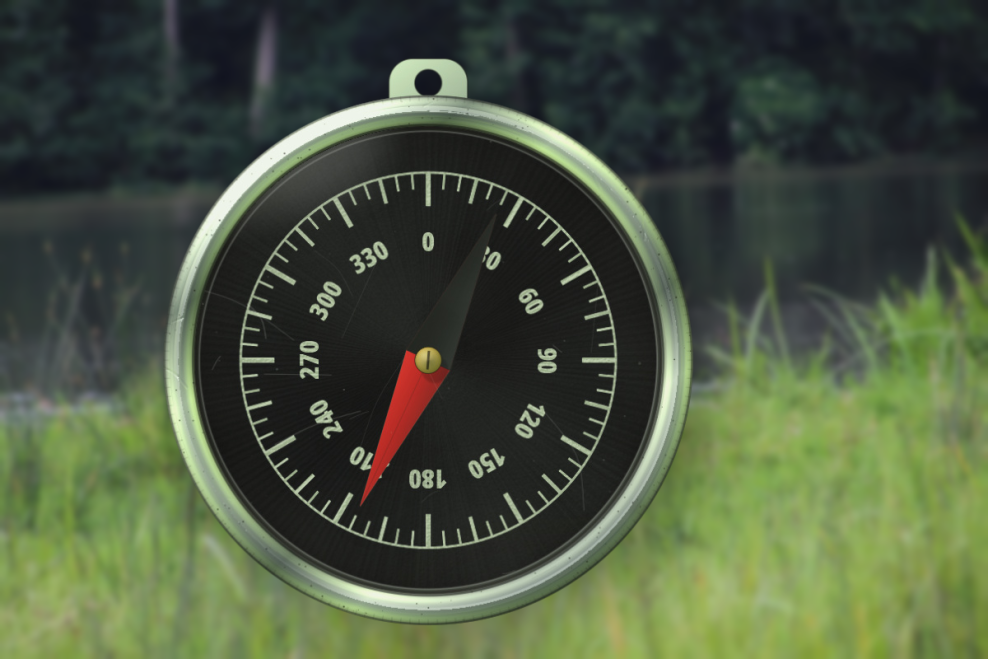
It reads 205 °
